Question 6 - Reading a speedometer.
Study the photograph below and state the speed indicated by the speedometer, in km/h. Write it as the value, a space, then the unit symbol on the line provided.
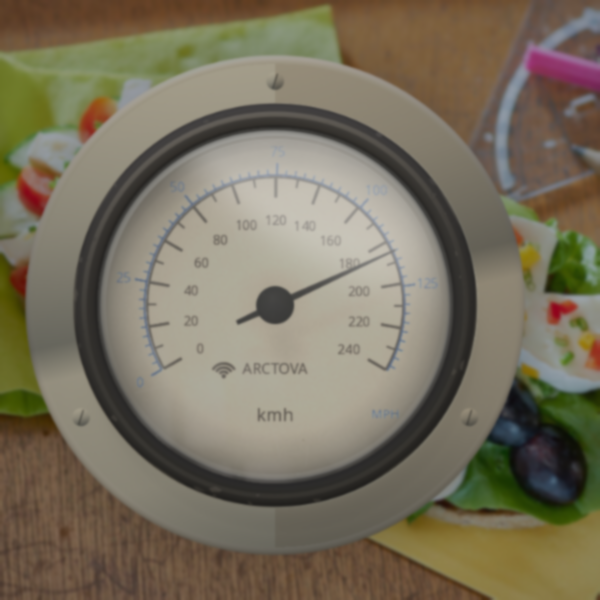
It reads 185 km/h
